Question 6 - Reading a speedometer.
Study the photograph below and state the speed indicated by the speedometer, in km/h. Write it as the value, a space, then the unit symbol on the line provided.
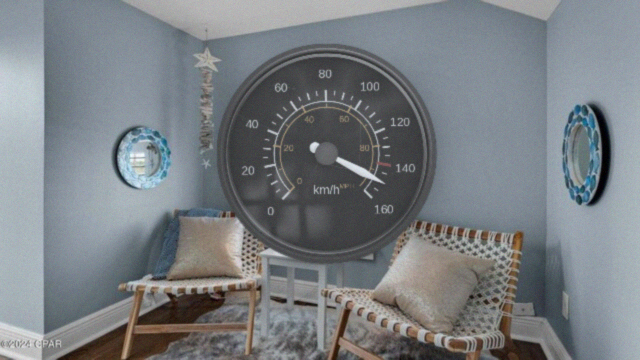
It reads 150 km/h
